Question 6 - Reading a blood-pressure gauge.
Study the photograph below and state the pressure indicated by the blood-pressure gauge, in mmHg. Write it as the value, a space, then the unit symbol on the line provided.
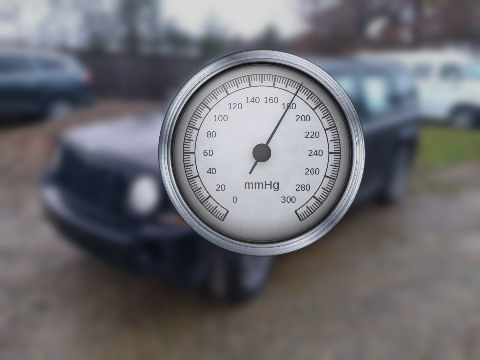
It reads 180 mmHg
